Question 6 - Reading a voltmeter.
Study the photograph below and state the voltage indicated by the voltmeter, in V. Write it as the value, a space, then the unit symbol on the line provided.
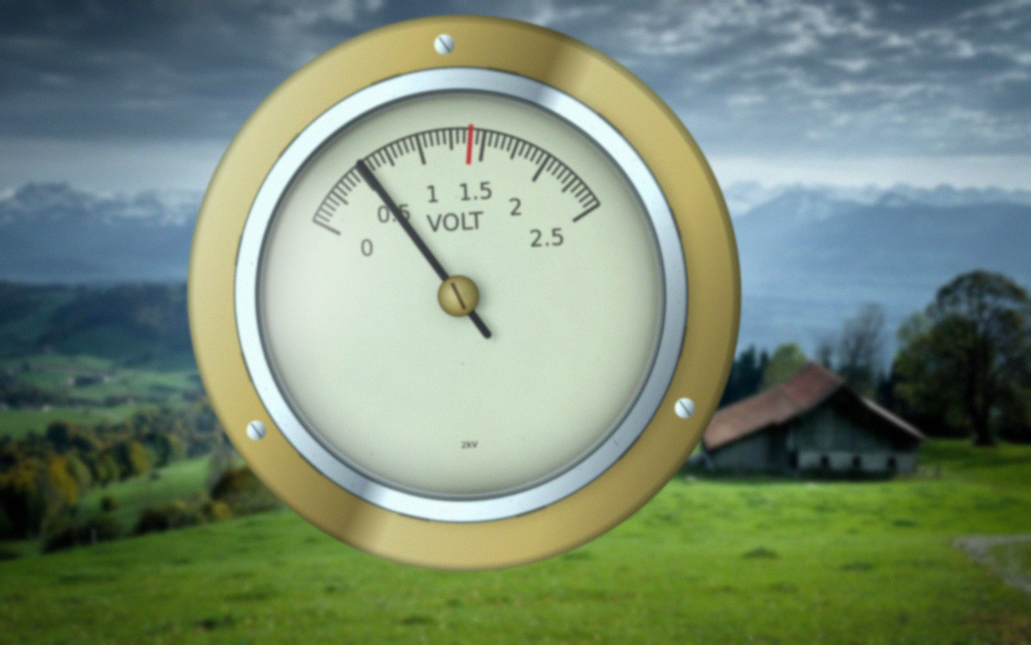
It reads 0.55 V
